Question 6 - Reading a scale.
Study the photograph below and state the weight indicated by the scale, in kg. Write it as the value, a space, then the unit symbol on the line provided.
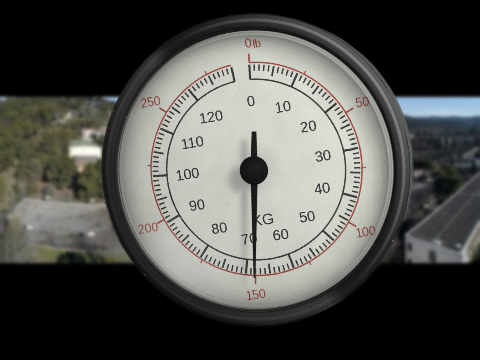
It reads 68 kg
